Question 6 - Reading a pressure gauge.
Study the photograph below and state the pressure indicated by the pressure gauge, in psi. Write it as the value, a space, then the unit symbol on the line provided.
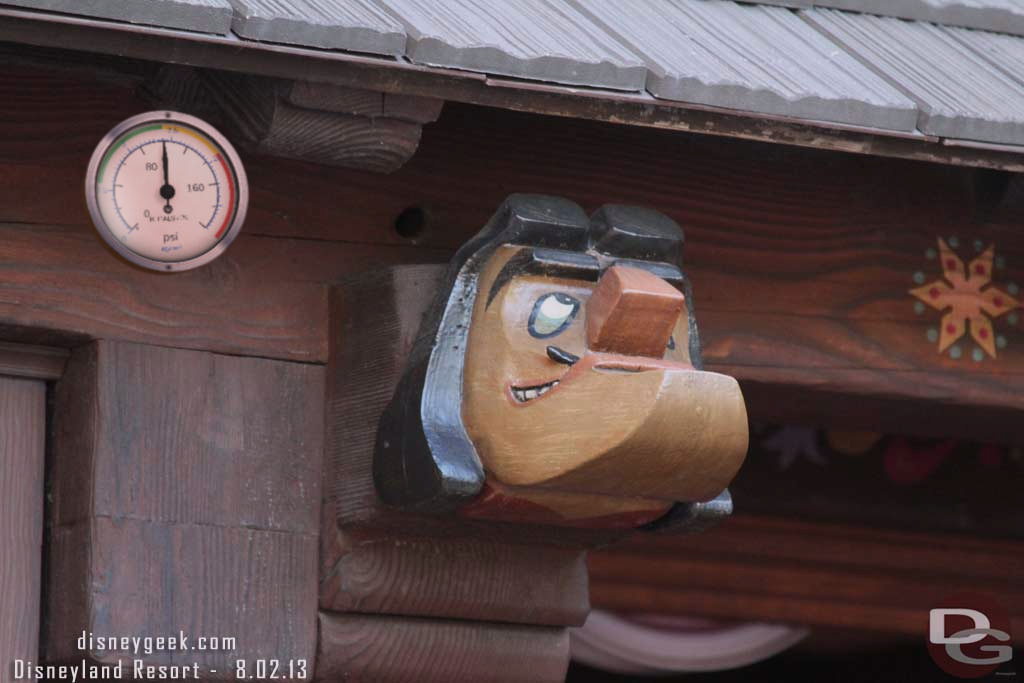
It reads 100 psi
